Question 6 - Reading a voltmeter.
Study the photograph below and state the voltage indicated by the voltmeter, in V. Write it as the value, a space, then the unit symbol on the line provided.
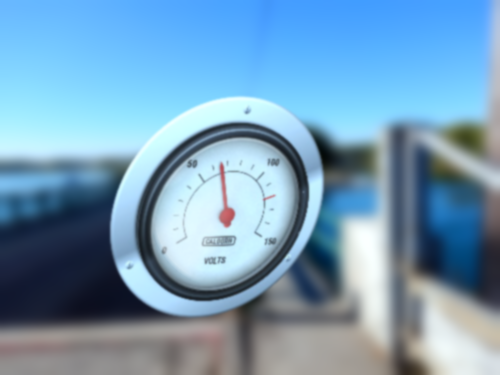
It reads 65 V
